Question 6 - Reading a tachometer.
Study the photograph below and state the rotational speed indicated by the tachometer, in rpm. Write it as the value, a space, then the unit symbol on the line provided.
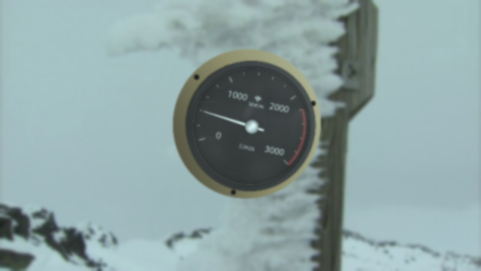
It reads 400 rpm
